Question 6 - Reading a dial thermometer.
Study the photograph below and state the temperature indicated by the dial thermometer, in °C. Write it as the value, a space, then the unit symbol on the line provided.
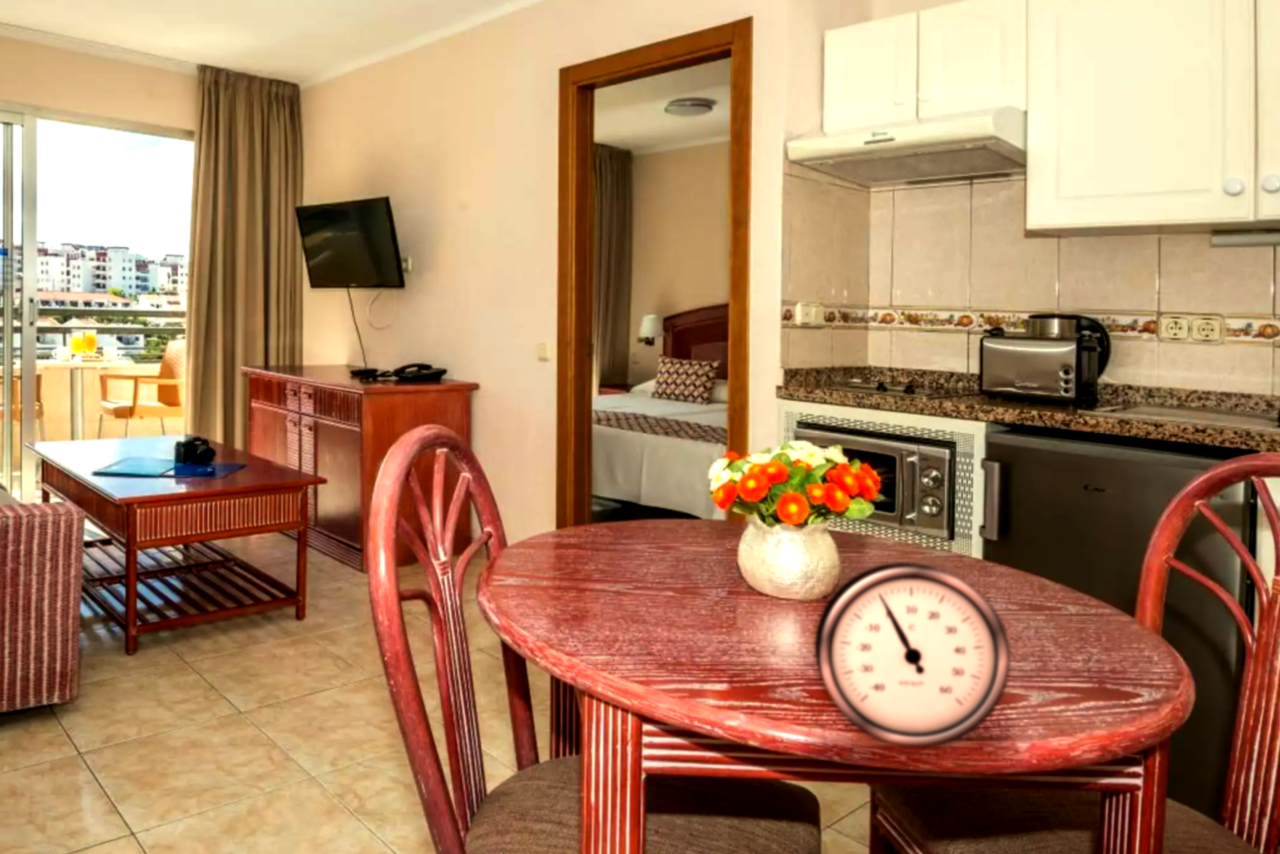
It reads 0 °C
